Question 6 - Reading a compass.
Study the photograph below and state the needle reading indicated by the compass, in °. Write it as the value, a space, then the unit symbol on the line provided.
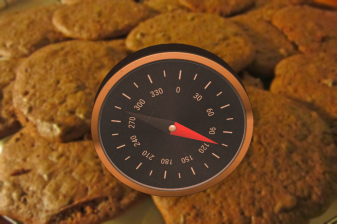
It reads 105 °
